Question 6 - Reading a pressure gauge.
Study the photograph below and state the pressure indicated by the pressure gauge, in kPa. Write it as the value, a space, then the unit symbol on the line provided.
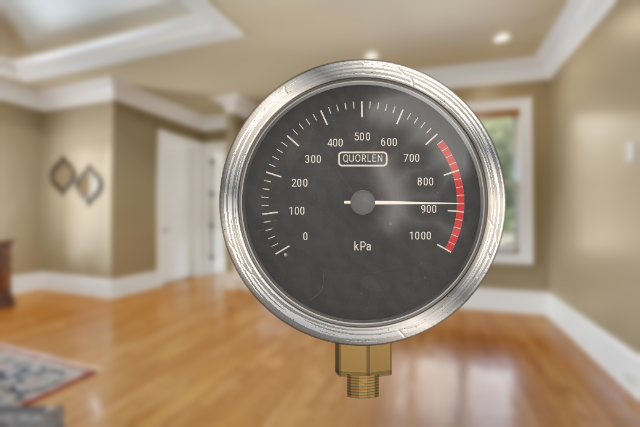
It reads 880 kPa
